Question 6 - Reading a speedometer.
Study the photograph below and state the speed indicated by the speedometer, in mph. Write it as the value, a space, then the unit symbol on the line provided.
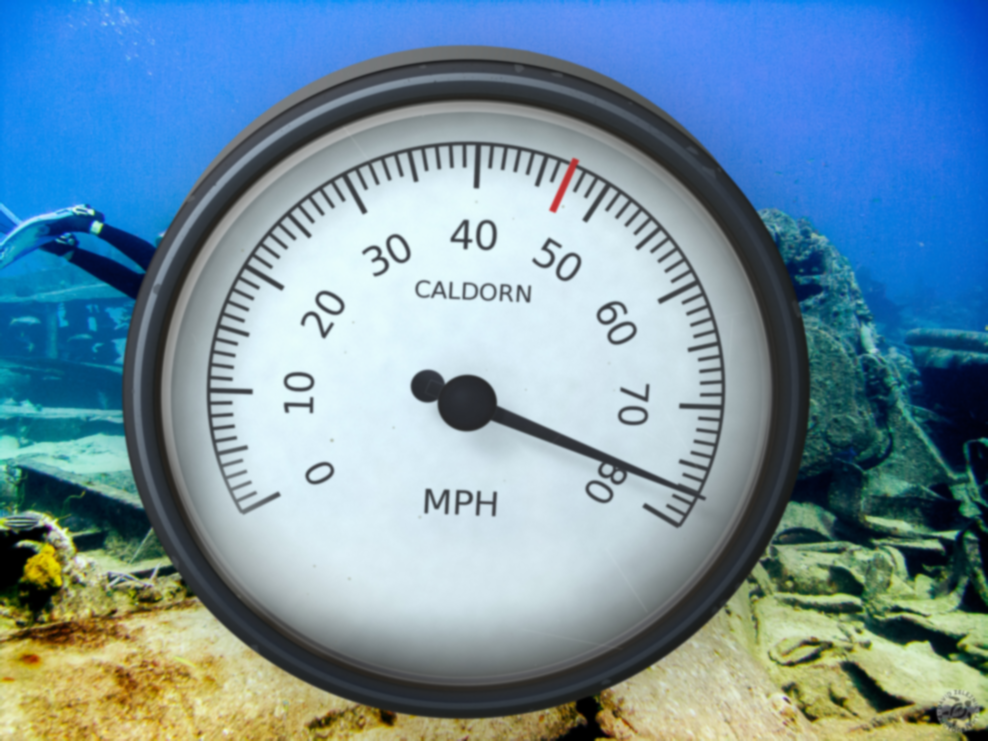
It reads 77 mph
